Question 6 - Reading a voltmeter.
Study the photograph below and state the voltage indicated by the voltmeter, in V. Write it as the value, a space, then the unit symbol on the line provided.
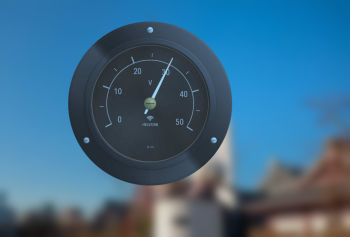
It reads 30 V
